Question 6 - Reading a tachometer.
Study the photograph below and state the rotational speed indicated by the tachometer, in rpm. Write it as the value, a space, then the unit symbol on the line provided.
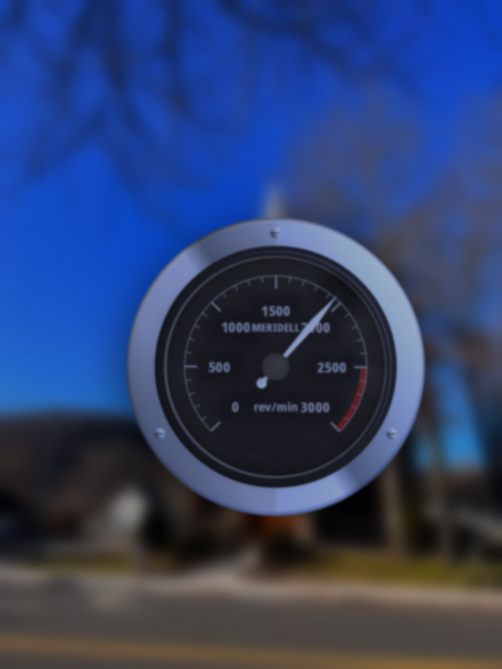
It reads 1950 rpm
